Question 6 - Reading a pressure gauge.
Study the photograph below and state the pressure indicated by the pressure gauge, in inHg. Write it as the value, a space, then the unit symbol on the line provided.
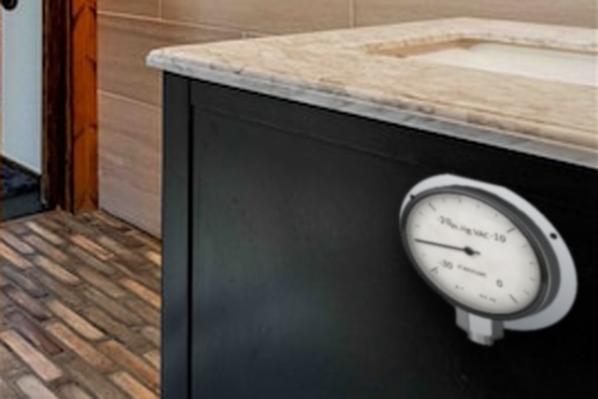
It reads -26 inHg
